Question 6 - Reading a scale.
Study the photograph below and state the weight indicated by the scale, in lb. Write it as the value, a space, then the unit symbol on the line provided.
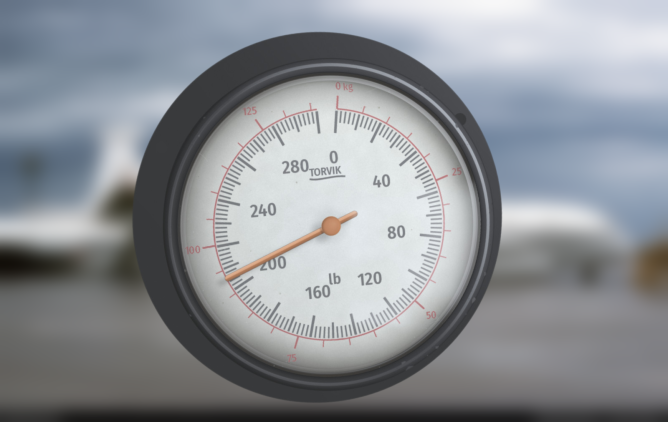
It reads 206 lb
